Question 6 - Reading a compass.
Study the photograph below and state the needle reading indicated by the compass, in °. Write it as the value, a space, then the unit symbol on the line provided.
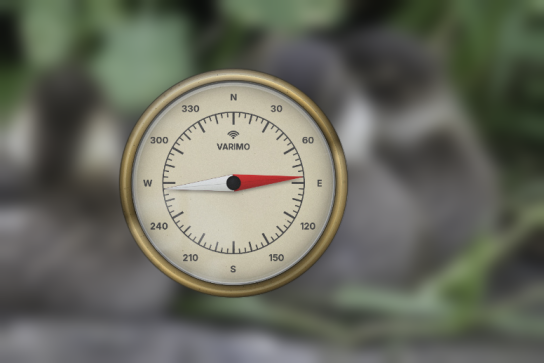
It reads 85 °
